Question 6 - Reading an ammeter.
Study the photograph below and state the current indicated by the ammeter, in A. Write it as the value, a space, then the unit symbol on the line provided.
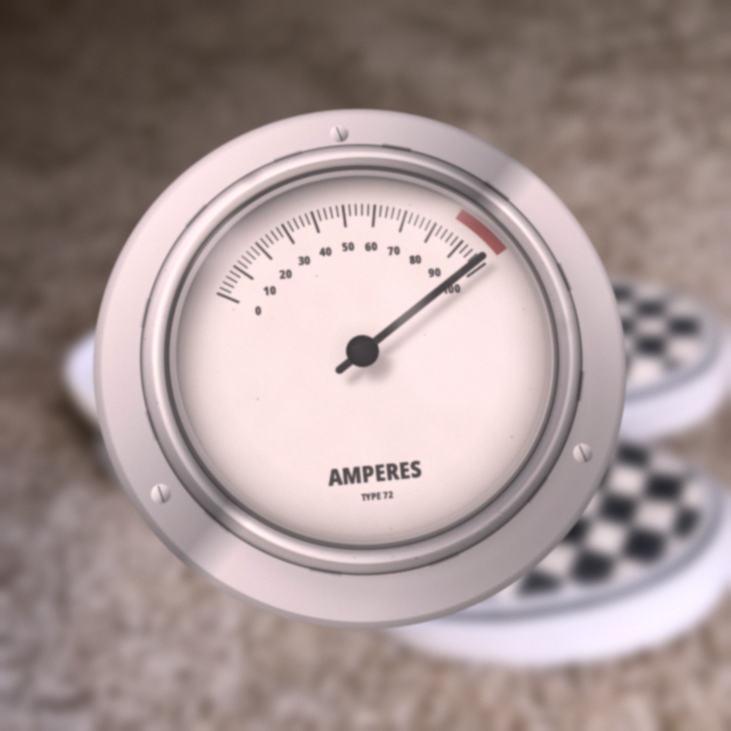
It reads 98 A
